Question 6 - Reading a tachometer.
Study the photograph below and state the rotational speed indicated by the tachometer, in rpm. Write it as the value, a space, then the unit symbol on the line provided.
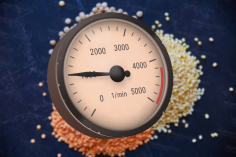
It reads 1000 rpm
